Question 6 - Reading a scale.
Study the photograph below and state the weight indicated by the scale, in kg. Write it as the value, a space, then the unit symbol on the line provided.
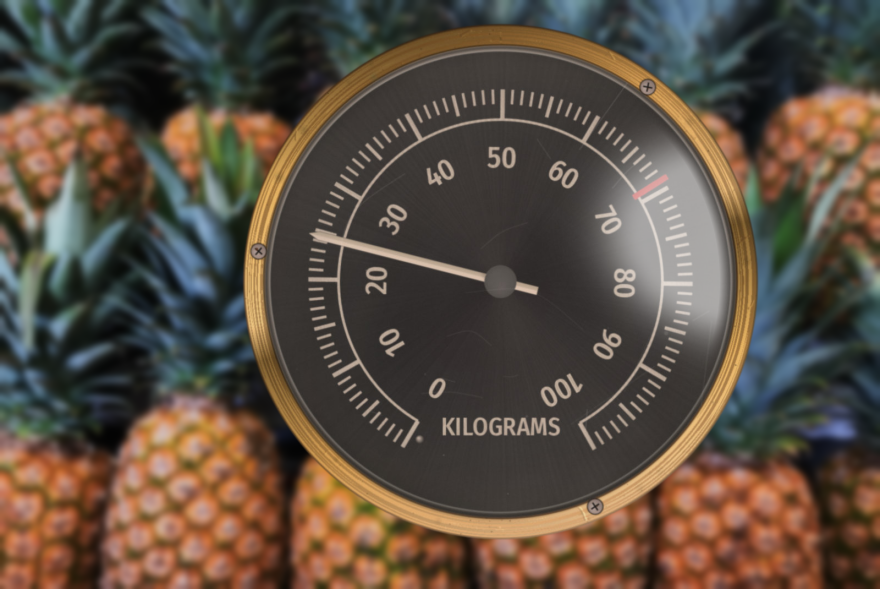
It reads 24.5 kg
